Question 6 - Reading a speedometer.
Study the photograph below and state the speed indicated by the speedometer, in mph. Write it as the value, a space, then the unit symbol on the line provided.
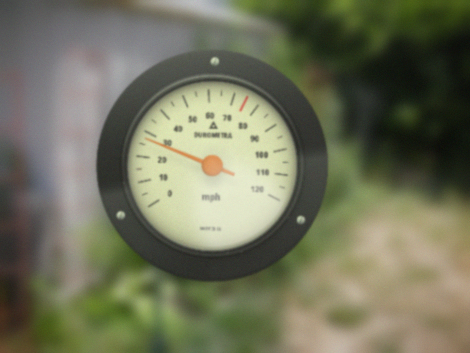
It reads 27.5 mph
